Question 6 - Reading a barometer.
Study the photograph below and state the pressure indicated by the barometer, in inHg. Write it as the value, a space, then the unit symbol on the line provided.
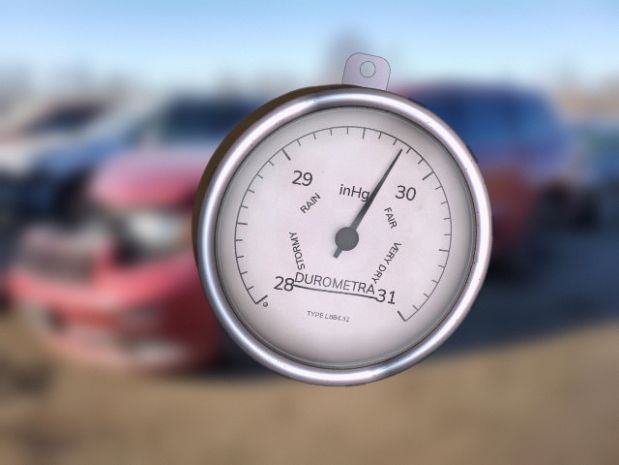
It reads 29.75 inHg
